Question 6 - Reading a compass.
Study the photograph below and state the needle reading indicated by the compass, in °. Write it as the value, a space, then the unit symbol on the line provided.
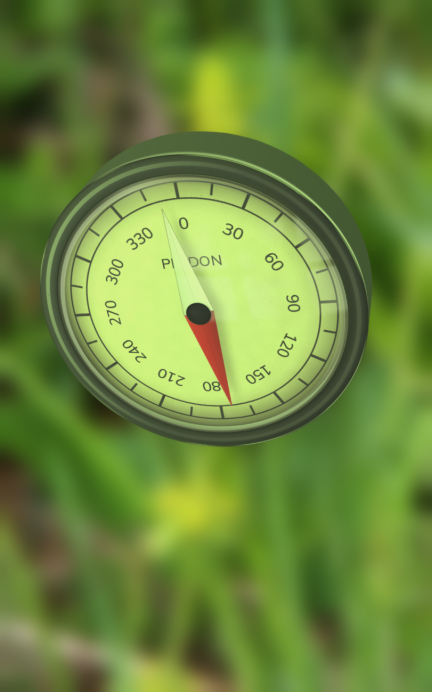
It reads 172.5 °
